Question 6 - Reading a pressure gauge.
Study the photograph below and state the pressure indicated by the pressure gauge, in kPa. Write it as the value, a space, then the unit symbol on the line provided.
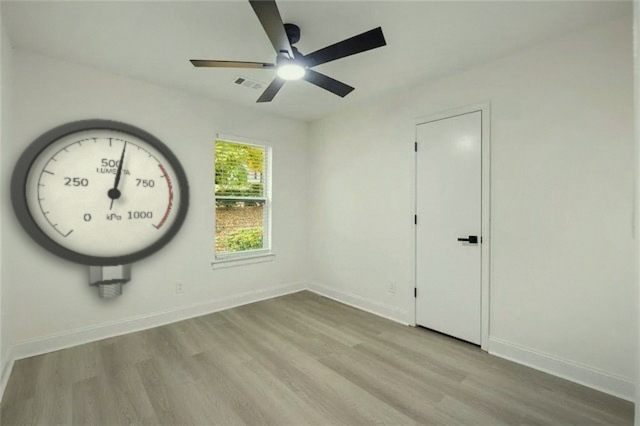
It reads 550 kPa
